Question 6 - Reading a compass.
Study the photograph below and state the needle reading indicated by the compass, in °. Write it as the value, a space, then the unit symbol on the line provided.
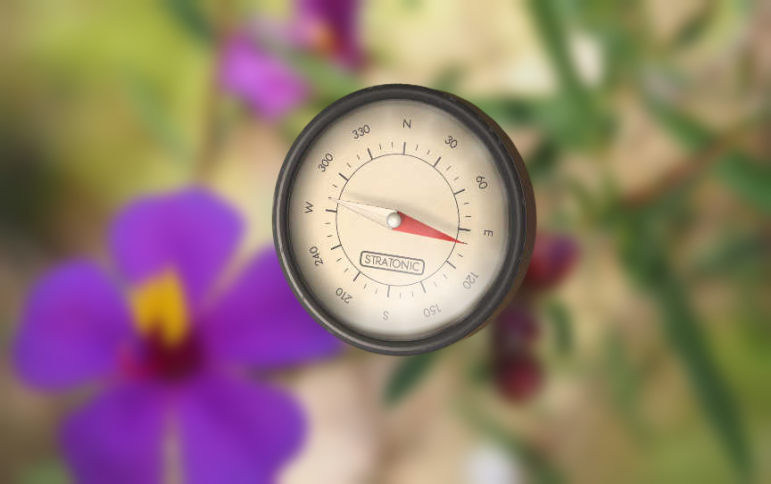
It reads 100 °
